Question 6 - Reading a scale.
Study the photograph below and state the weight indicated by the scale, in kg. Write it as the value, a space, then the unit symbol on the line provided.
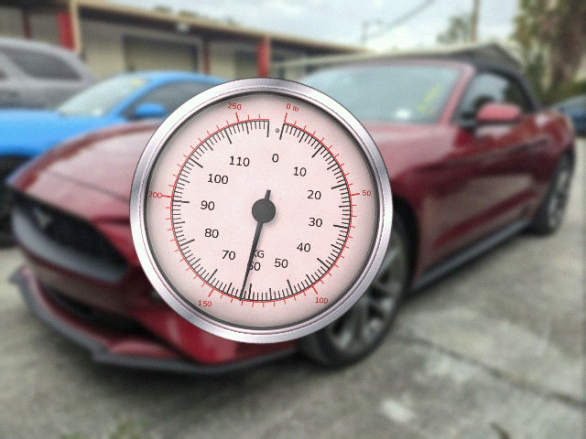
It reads 62 kg
